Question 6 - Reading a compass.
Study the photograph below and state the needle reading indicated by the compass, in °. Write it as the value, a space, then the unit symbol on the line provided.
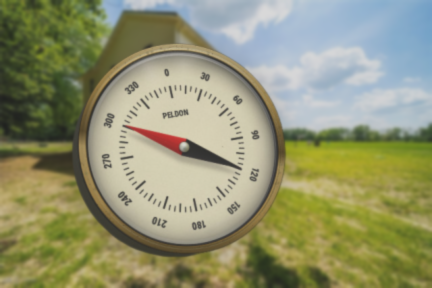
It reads 300 °
